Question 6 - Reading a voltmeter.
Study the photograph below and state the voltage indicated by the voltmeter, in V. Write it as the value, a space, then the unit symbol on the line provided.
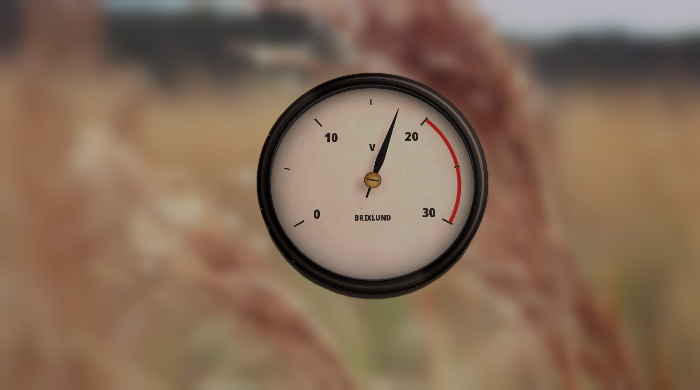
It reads 17.5 V
